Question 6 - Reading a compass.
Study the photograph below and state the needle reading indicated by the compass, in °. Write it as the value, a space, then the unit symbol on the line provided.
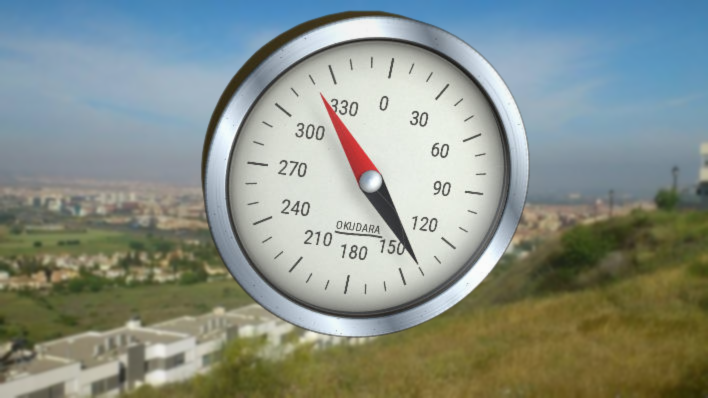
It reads 320 °
